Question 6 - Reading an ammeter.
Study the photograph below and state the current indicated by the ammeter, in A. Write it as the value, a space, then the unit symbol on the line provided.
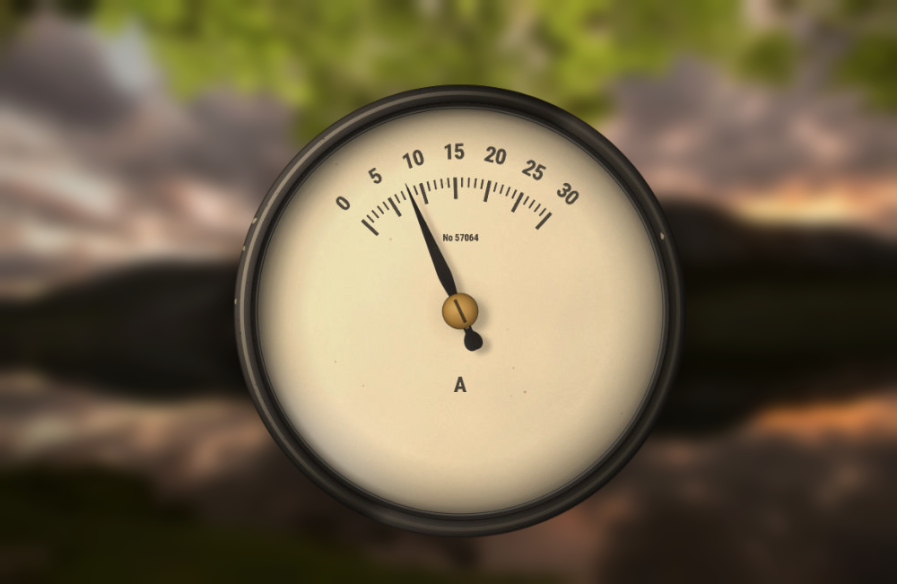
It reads 8 A
